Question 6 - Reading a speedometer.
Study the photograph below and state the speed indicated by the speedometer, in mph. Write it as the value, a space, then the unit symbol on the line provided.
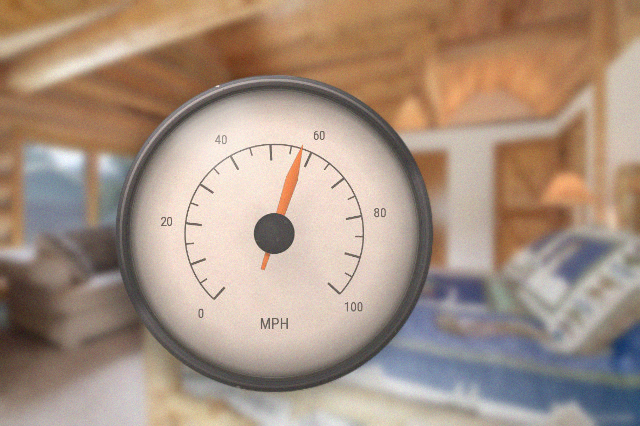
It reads 57.5 mph
